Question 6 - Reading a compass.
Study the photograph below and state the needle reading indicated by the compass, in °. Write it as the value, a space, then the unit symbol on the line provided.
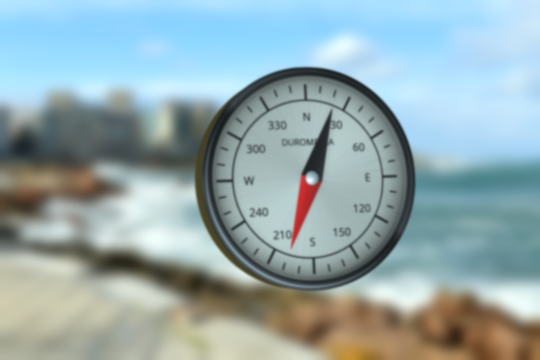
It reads 200 °
